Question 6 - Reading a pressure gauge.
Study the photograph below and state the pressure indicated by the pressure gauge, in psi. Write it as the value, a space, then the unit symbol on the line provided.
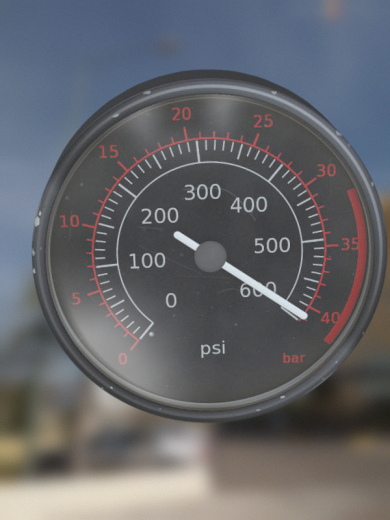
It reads 590 psi
